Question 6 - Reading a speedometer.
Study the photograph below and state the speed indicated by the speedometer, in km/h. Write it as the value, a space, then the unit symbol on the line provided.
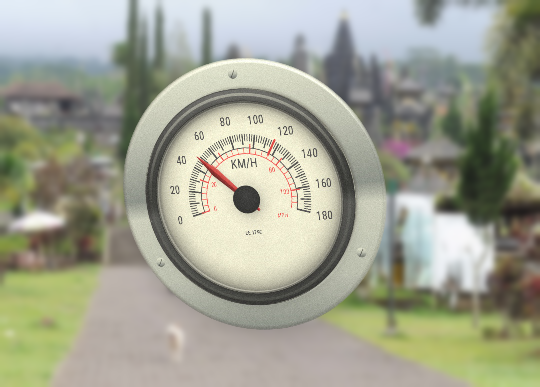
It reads 50 km/h
